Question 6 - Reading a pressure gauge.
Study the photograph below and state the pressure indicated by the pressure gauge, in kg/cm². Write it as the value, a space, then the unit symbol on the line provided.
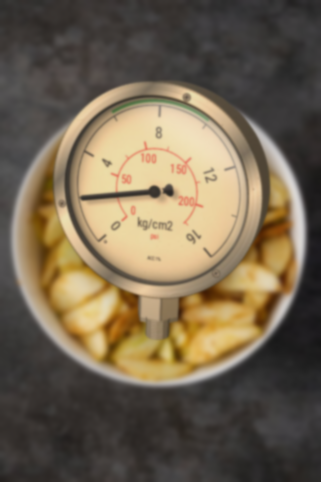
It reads 2 kg/cm²
